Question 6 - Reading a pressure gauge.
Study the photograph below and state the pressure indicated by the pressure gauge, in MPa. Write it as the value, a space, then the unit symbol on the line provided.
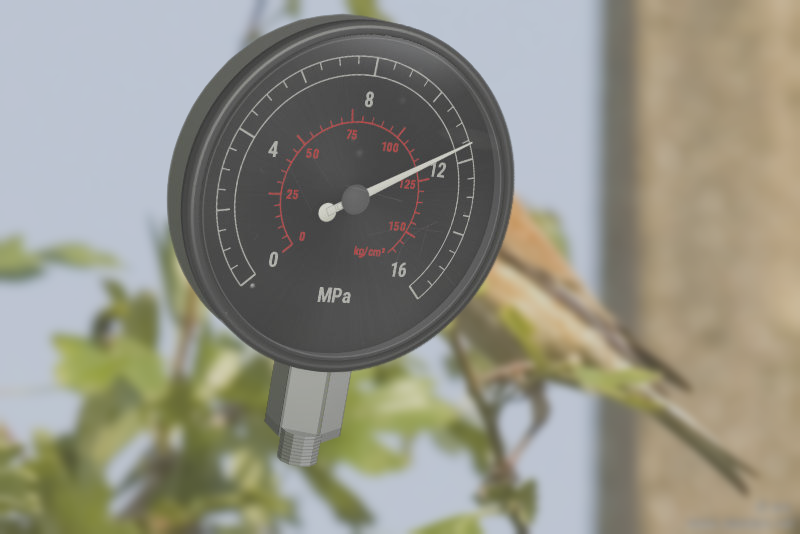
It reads 11.5 MPa
